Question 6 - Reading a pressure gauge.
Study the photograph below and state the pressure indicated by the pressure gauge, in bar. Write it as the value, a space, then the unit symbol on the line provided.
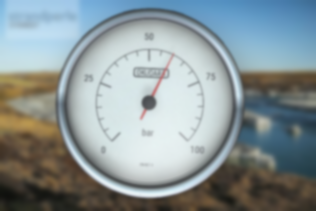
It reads 60 bar
